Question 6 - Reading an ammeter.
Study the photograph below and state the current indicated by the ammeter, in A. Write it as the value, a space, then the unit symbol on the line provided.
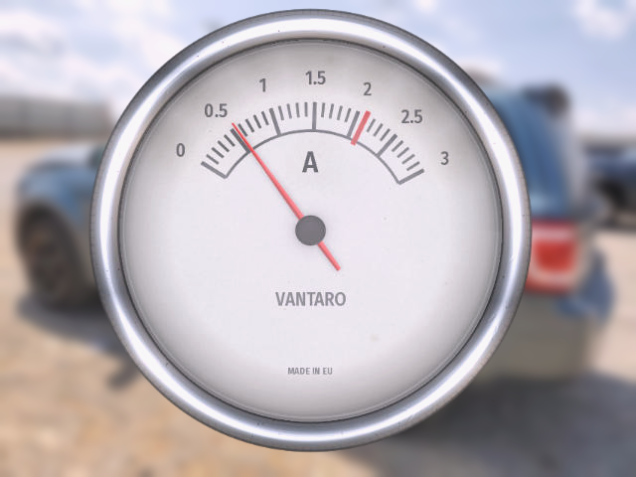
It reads 0.55 A
